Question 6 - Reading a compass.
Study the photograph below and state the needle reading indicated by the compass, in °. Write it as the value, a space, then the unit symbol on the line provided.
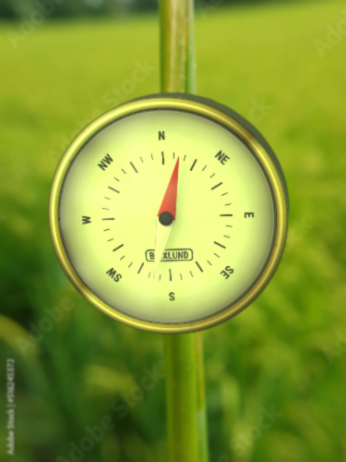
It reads 15 °
